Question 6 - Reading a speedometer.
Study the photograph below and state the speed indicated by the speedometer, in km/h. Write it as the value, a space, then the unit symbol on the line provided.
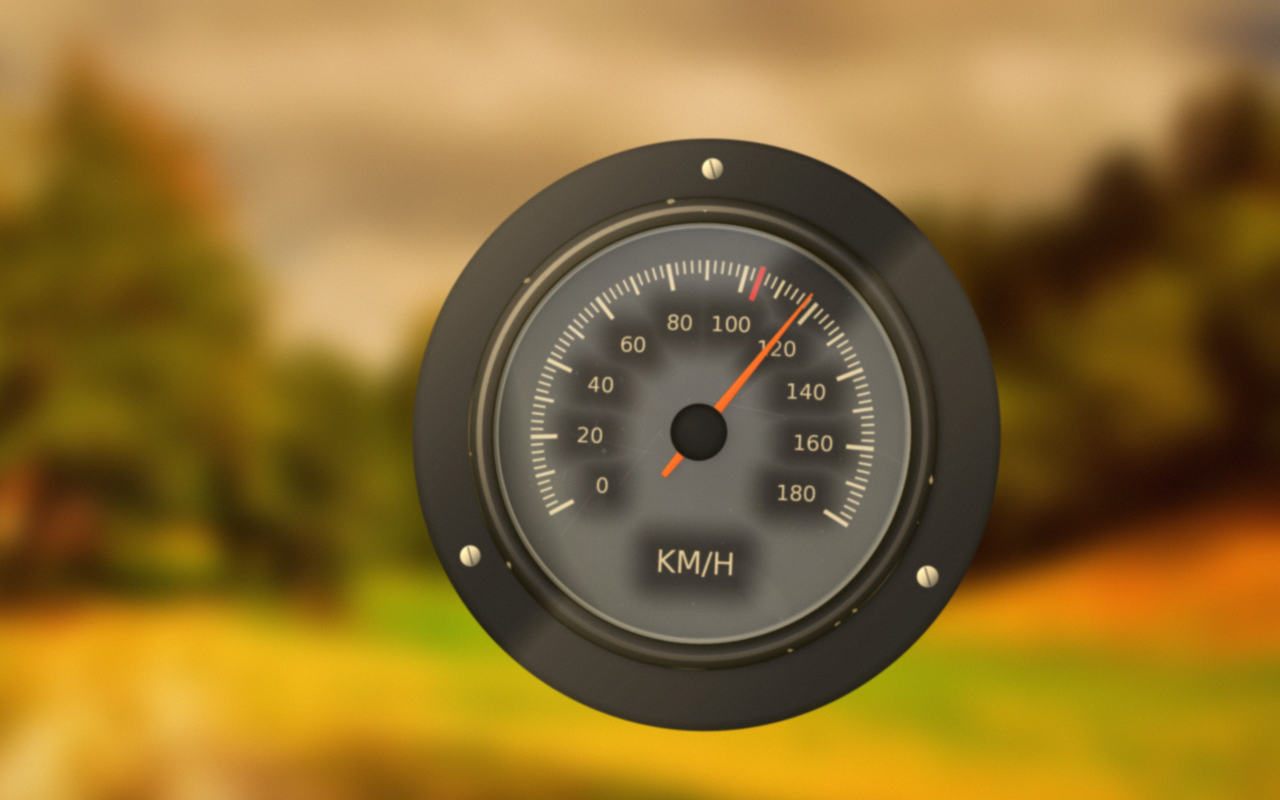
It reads 118 km/h
